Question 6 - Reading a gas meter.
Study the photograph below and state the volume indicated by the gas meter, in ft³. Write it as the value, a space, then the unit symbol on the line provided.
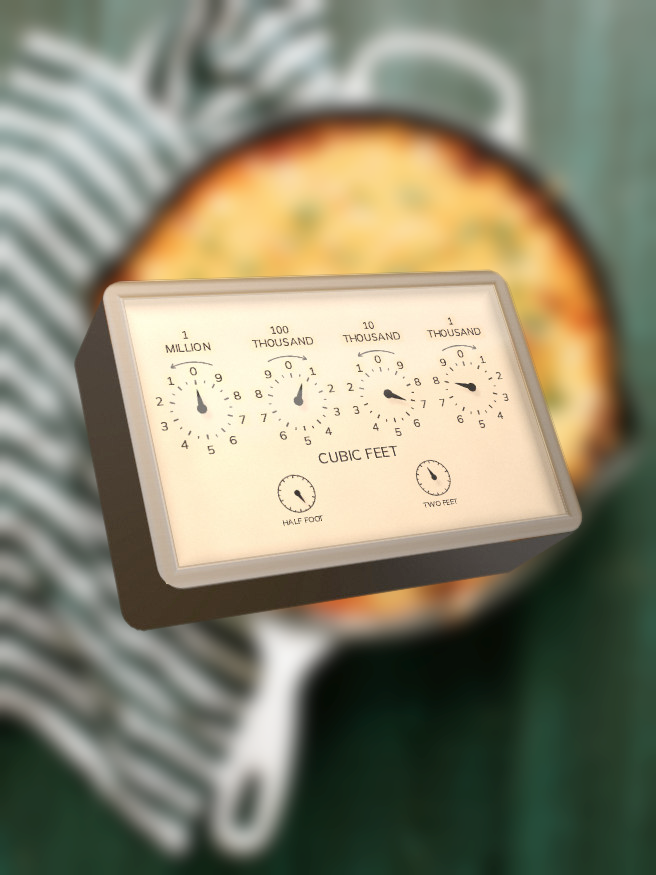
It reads 6800 ft³
